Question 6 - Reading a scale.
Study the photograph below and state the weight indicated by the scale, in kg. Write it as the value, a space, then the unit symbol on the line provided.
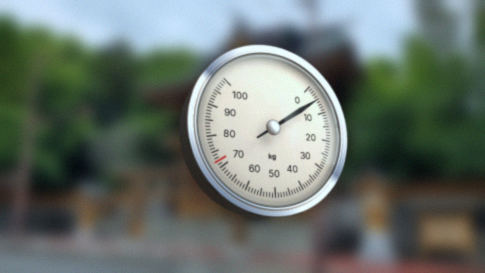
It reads 5 kg
